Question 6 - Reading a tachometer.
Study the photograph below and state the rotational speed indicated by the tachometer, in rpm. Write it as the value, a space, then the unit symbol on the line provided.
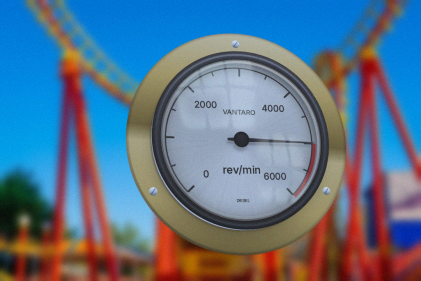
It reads 5000 rpm
